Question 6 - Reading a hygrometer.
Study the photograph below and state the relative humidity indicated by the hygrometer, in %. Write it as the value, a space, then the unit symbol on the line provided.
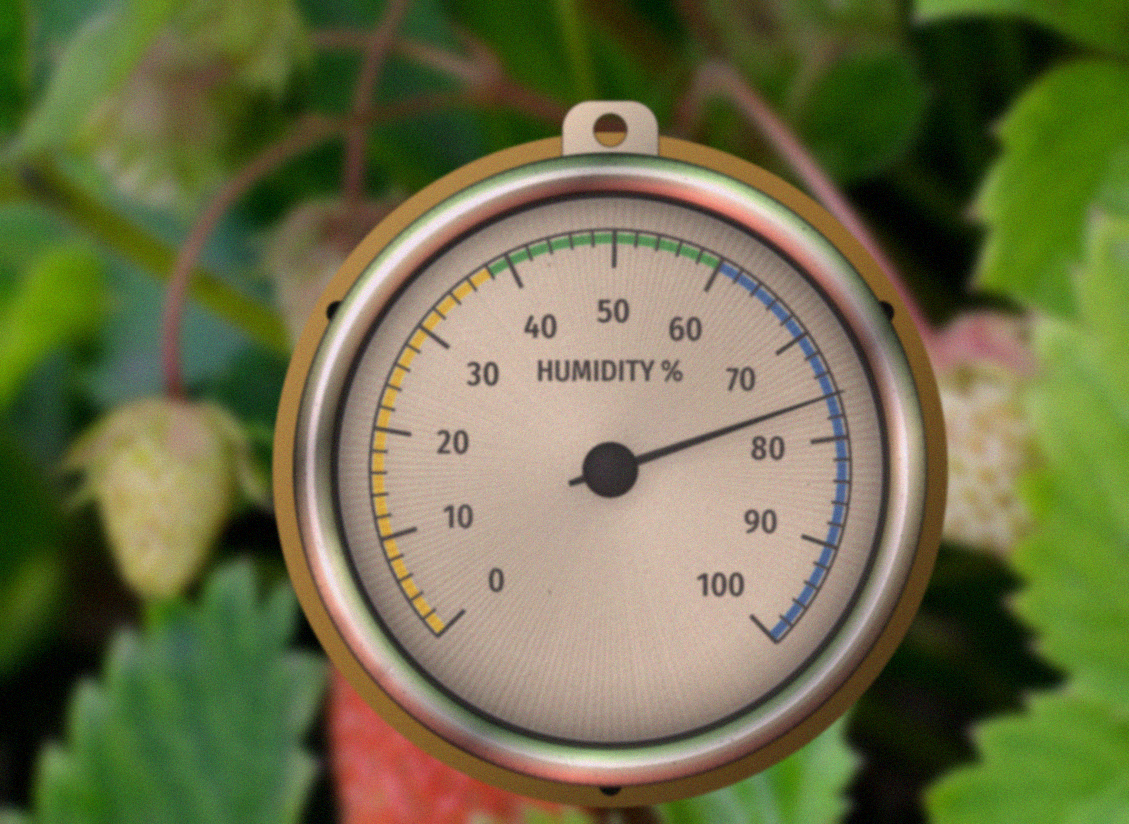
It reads 76 %
